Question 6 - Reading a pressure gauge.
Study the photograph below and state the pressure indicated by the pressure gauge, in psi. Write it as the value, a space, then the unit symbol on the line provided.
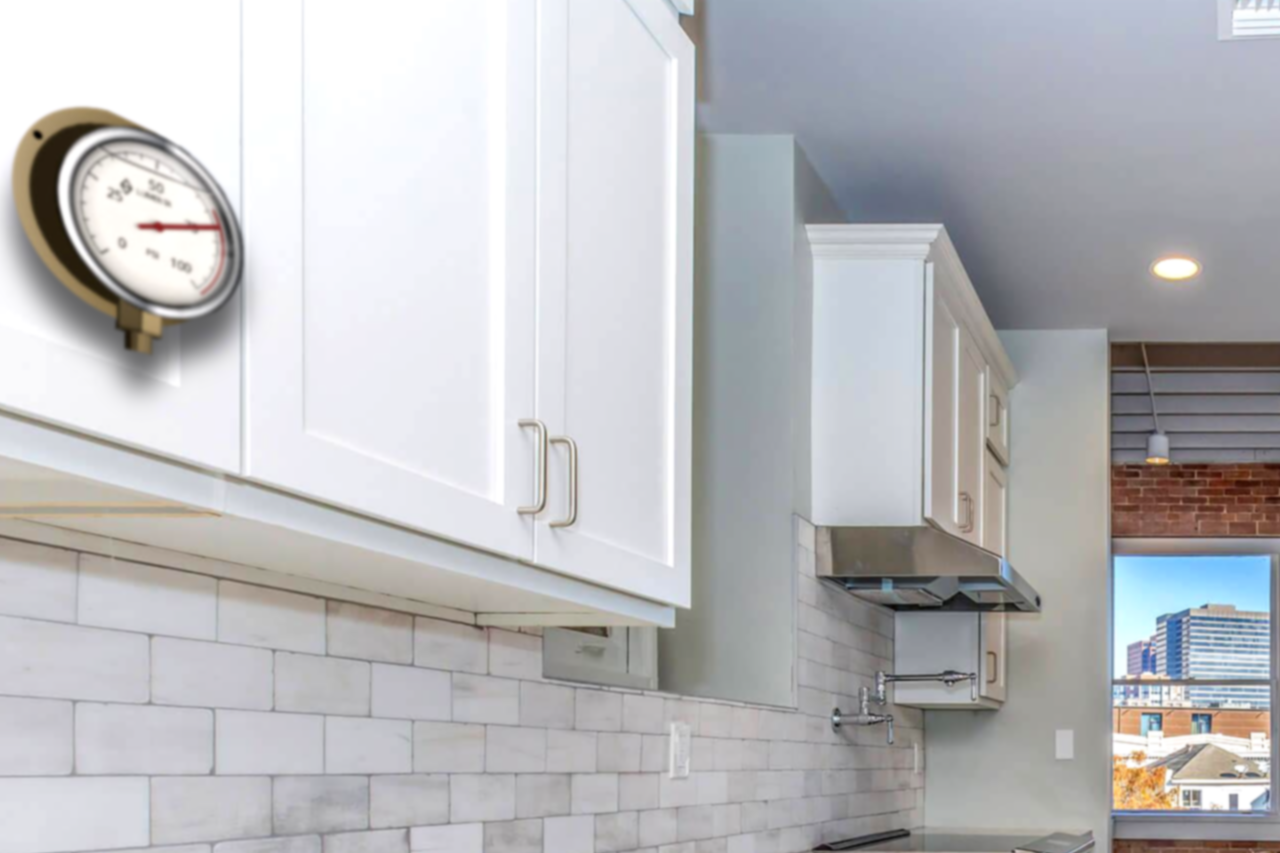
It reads 75 psi
